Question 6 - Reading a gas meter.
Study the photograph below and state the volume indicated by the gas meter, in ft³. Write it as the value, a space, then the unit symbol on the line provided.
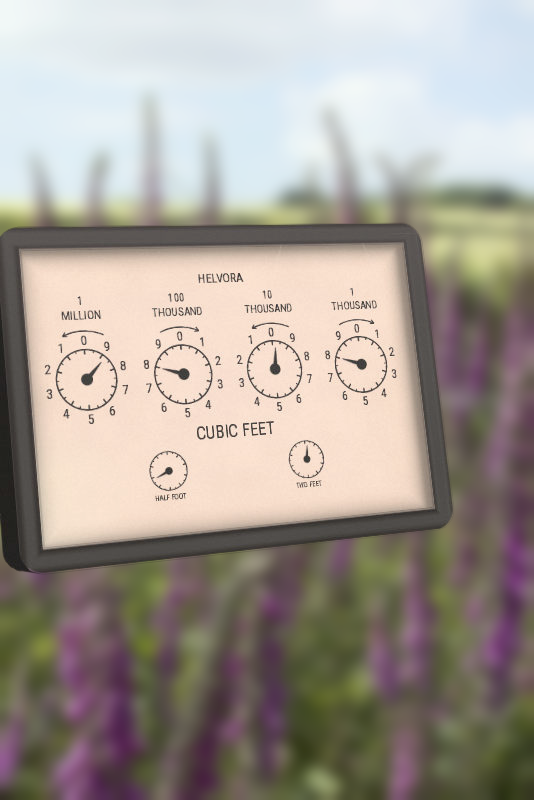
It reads 879800 ft³
